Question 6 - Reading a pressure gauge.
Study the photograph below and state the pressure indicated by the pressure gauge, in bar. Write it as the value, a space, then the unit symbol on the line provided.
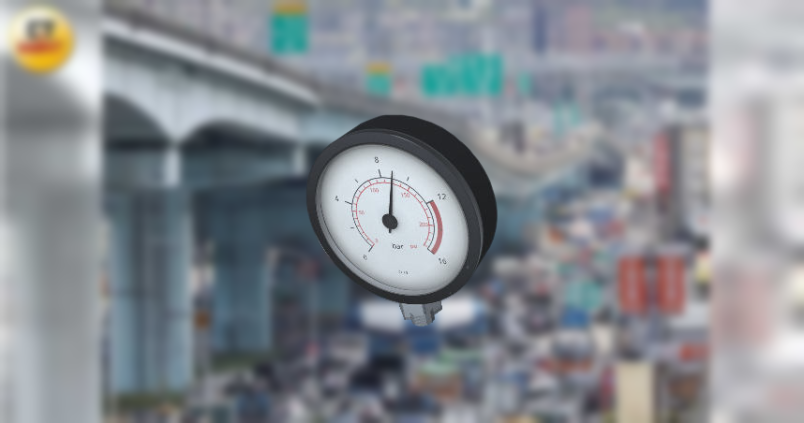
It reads 9 bar
